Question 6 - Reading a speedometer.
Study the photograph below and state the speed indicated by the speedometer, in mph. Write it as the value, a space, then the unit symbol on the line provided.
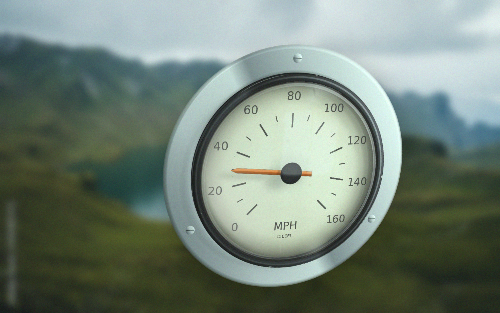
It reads 30 mph
